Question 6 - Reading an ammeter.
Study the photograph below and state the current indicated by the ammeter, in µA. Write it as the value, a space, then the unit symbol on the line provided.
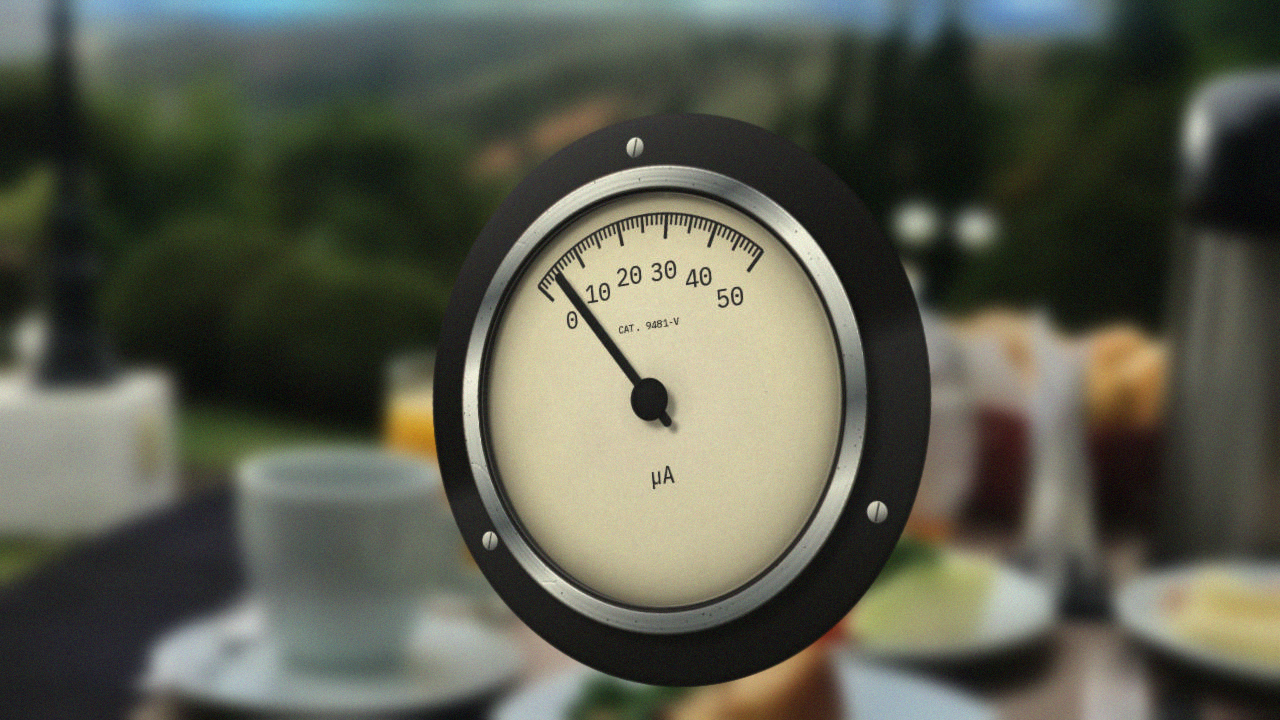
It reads 5 µA
